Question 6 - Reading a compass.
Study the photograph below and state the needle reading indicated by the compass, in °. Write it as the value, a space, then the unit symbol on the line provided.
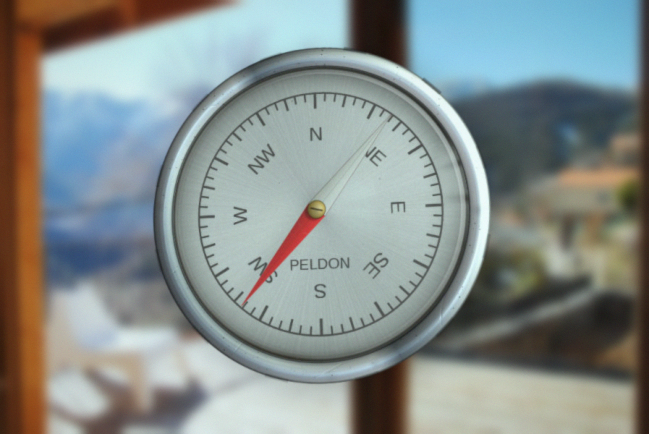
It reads 220 °
